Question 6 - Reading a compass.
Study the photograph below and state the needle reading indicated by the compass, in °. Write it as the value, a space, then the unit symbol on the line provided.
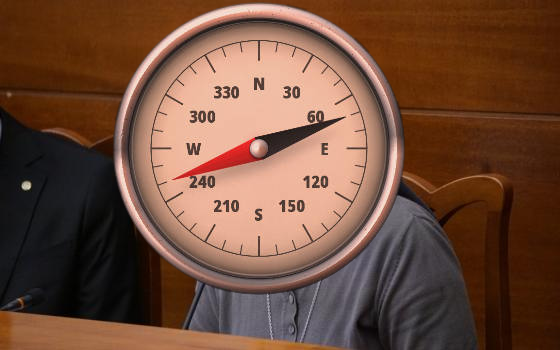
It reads 250 °
